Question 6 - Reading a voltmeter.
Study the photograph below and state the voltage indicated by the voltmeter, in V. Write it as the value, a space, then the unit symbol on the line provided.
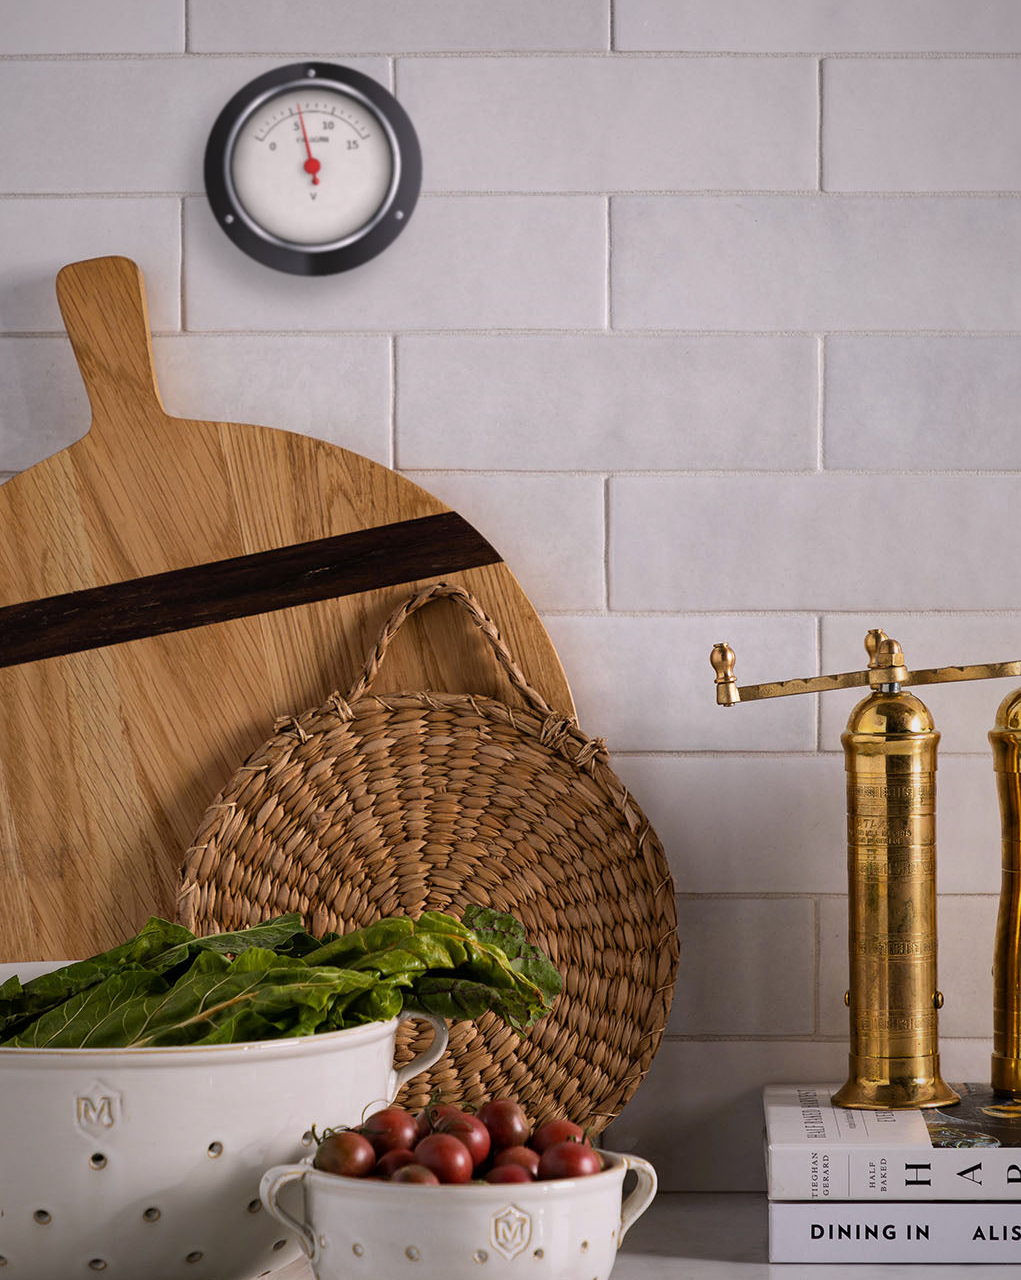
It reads 6 V
